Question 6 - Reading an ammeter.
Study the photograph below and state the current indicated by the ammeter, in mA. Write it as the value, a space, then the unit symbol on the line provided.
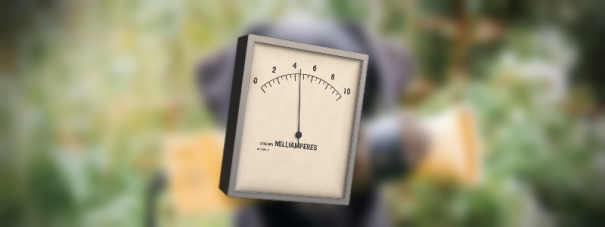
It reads 4.5 mA
